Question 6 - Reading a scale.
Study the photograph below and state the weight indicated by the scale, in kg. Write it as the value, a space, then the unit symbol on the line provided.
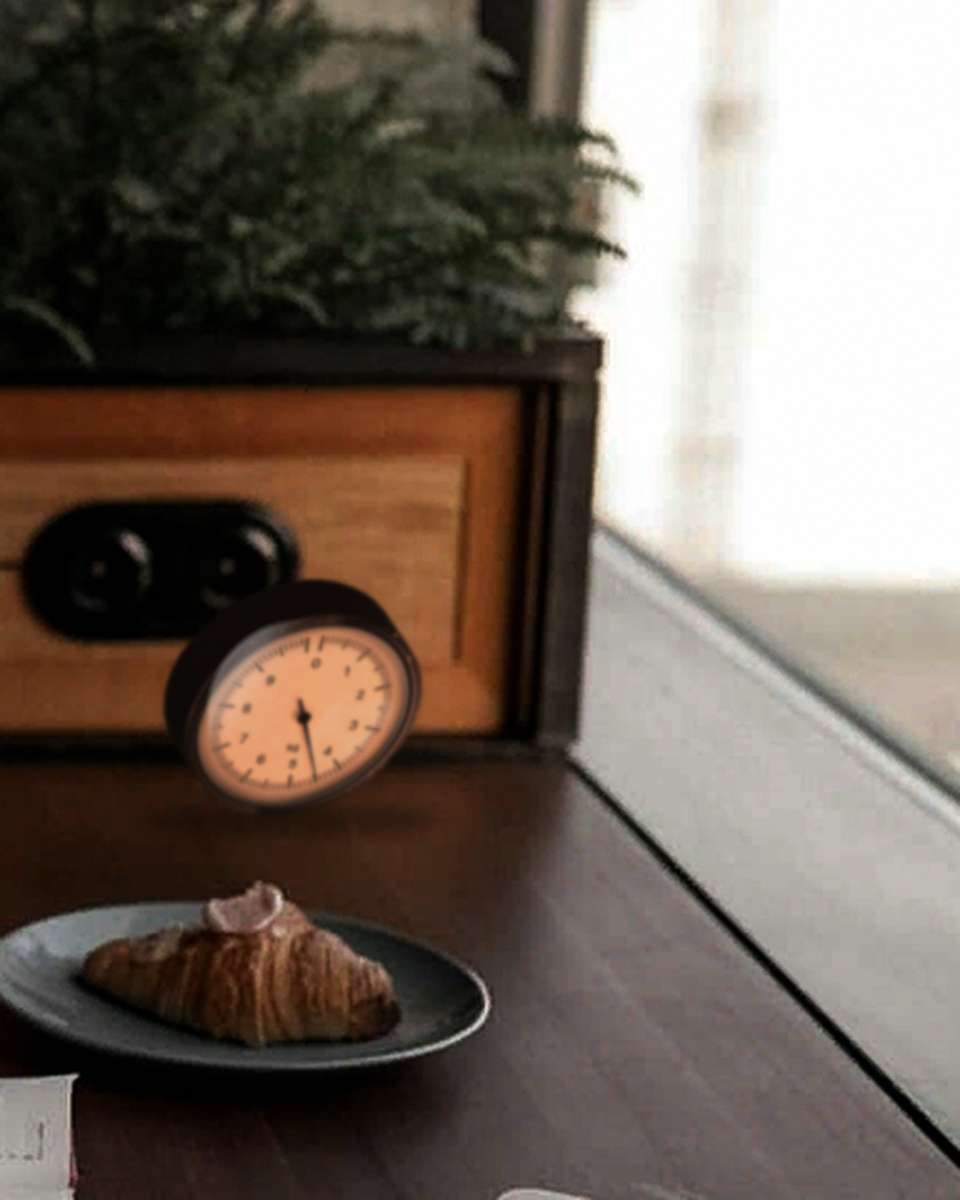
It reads 4.5 kg
